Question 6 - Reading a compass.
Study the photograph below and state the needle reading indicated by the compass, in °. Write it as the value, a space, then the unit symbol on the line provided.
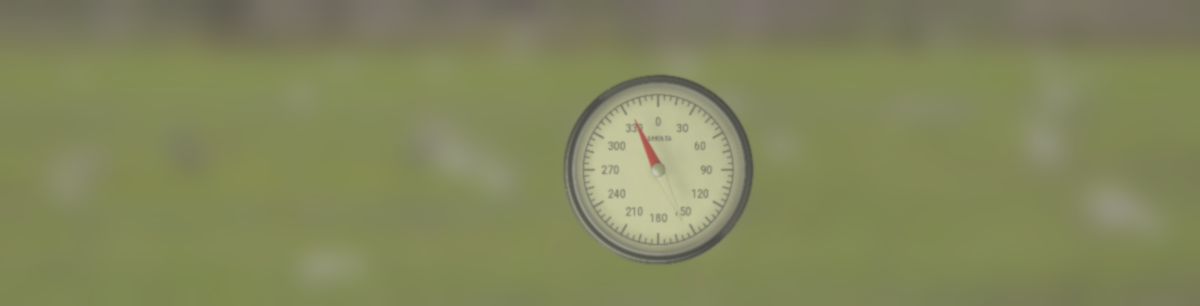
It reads 335 °
